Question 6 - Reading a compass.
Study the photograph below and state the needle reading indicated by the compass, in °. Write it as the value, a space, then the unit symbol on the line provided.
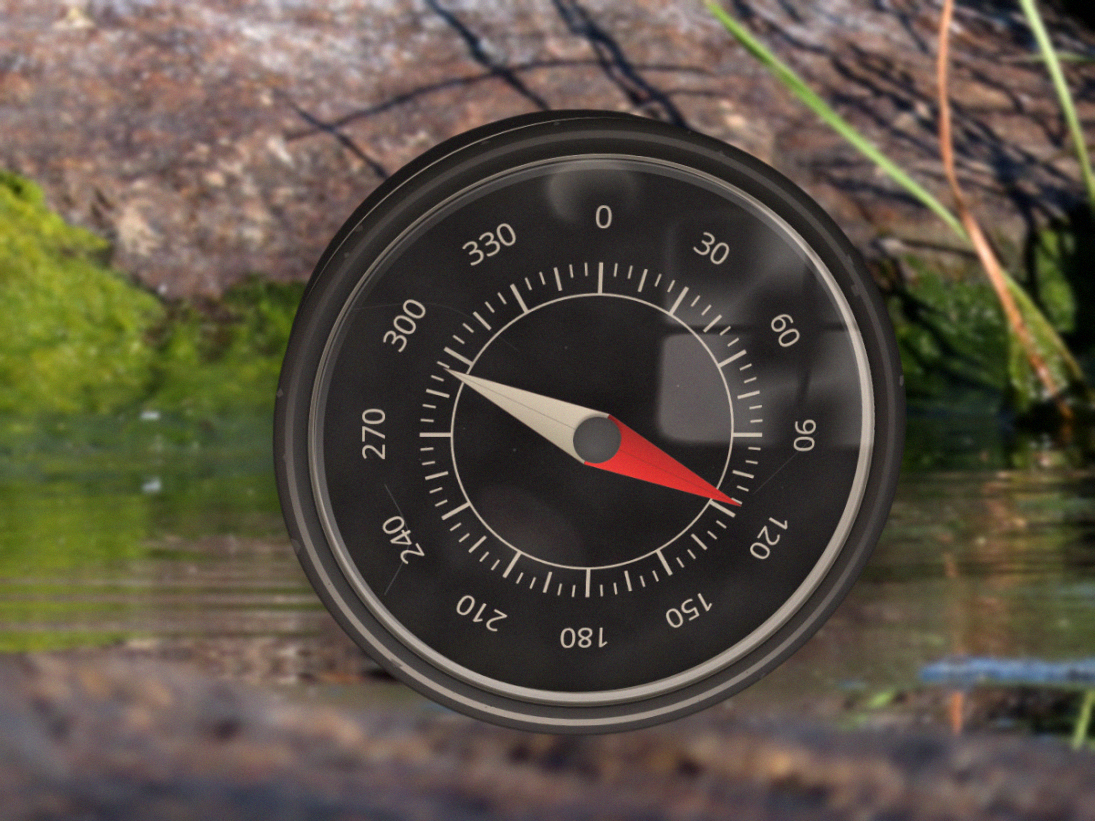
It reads 115 °
